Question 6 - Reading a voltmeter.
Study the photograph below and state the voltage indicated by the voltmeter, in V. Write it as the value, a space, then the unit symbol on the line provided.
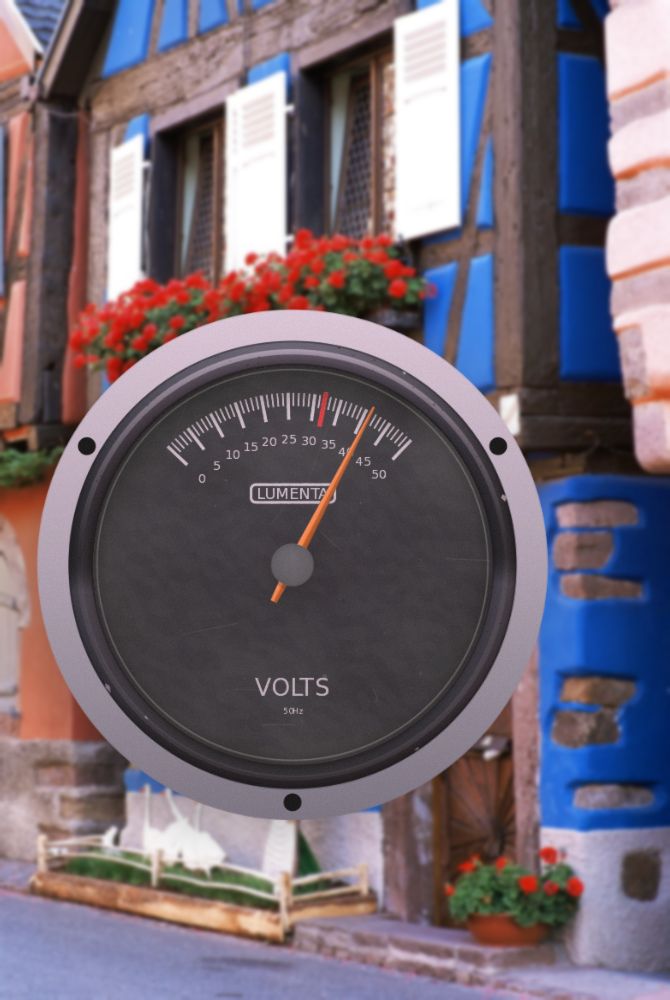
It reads 41 V
